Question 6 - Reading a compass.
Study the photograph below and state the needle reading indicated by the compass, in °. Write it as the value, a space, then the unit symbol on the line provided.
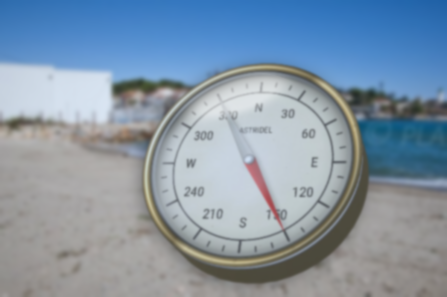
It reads 150 °
